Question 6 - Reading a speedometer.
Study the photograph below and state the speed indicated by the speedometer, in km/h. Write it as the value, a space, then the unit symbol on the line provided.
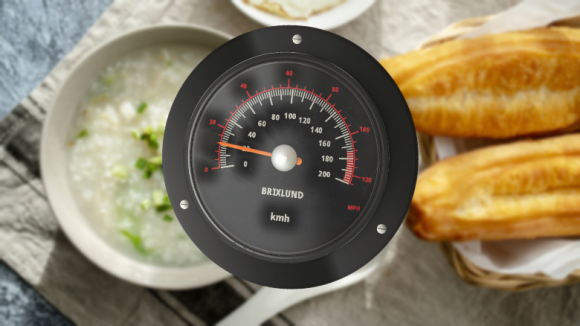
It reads 20 km/h
